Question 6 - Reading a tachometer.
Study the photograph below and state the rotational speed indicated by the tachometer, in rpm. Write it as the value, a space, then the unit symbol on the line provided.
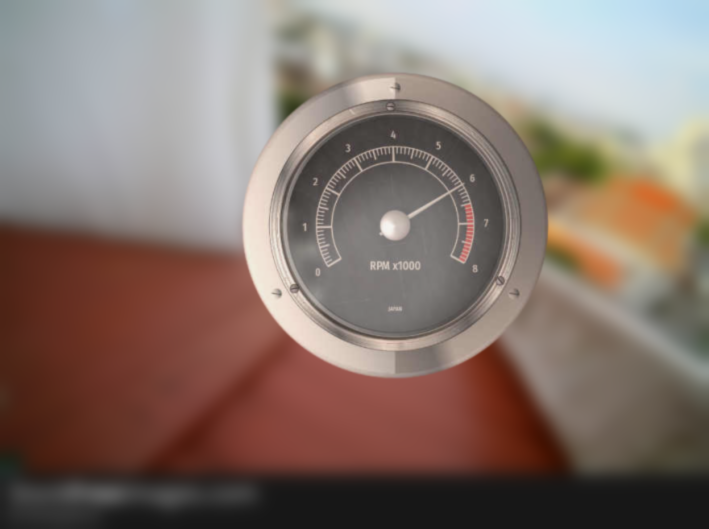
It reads 6000 rpm
